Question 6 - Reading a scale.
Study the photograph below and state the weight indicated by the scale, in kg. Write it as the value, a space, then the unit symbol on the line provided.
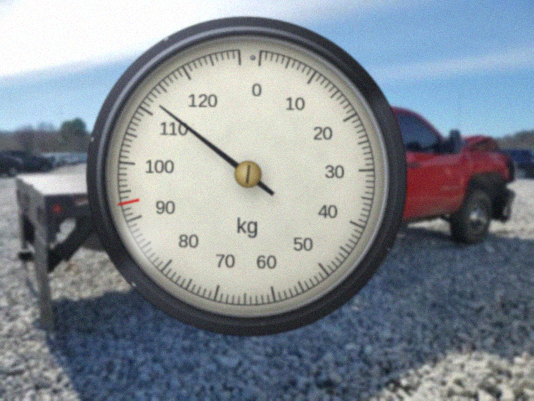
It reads 112 kg
